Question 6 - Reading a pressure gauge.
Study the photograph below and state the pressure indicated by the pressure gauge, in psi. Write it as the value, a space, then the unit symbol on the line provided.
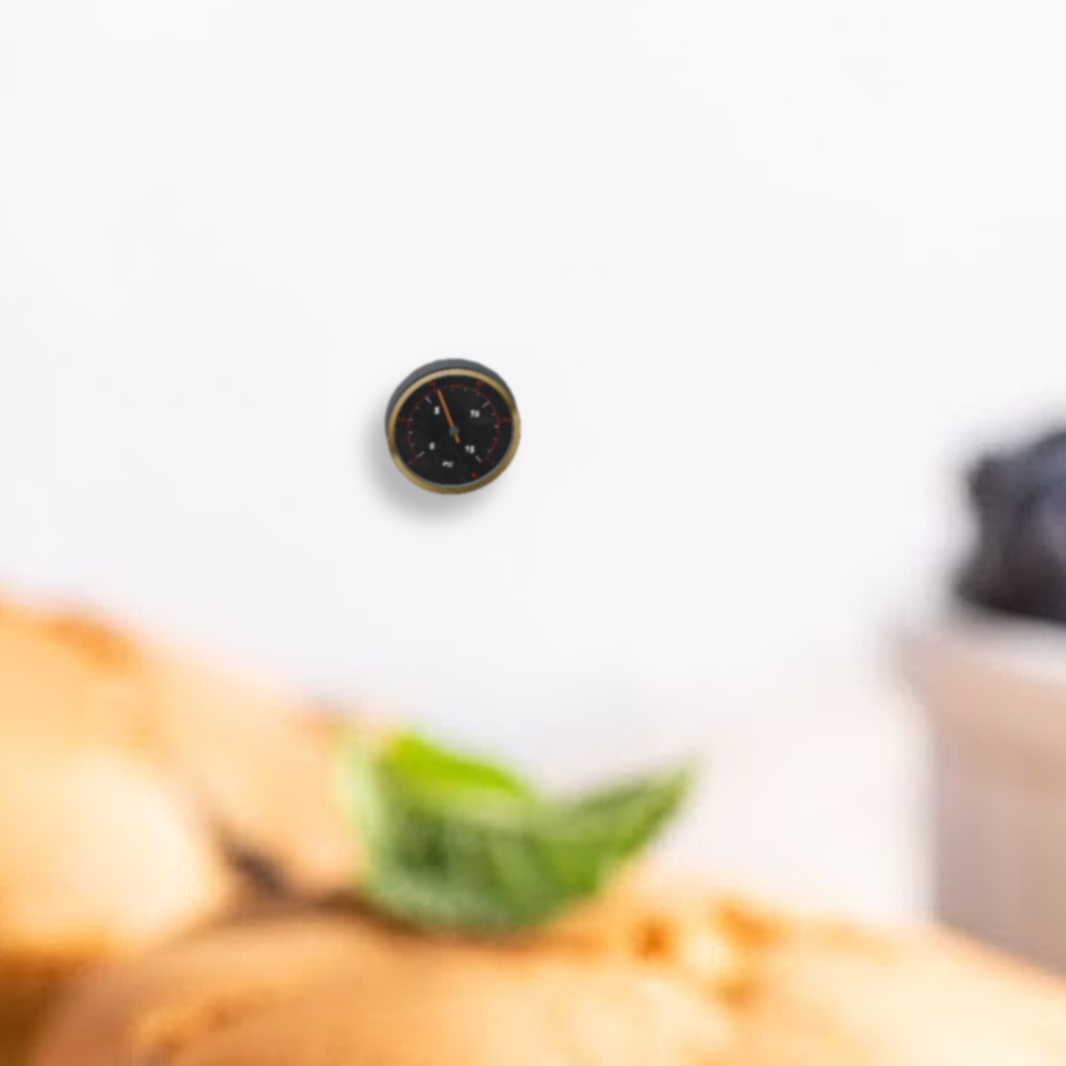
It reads 6 psi
